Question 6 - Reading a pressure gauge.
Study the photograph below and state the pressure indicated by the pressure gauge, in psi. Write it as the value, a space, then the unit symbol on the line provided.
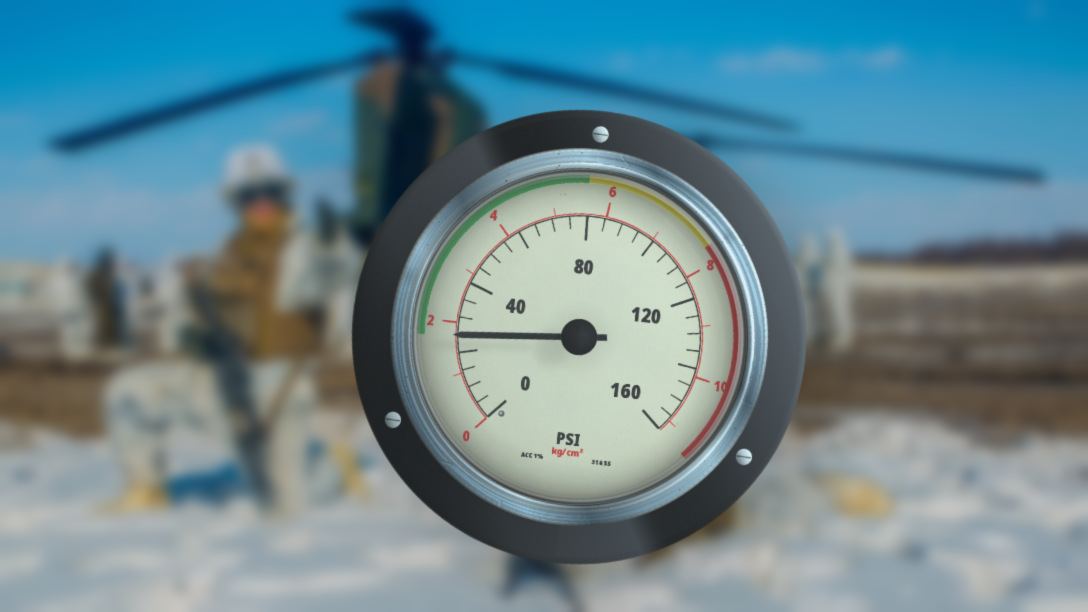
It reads 25 psi
